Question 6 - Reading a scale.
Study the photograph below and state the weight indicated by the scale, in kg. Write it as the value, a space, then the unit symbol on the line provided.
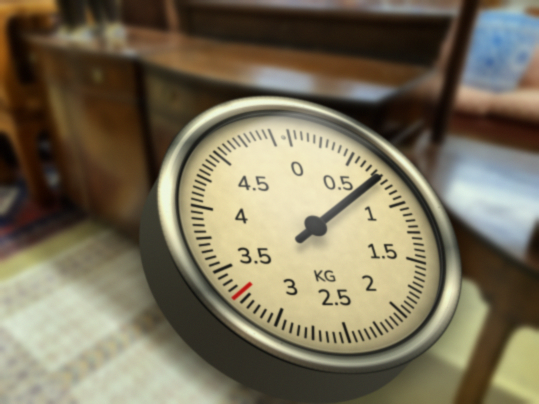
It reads 0.75 kg
